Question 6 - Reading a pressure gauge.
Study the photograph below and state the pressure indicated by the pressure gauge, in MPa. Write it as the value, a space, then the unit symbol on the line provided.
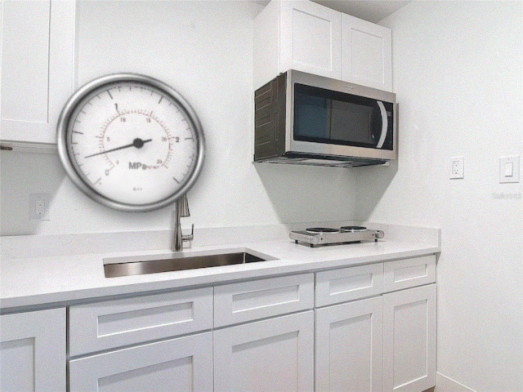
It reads 0.25 MPa
